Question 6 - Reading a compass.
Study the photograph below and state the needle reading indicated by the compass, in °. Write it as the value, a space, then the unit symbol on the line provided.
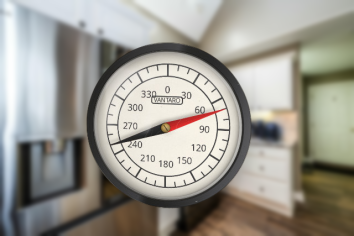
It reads 70 °
